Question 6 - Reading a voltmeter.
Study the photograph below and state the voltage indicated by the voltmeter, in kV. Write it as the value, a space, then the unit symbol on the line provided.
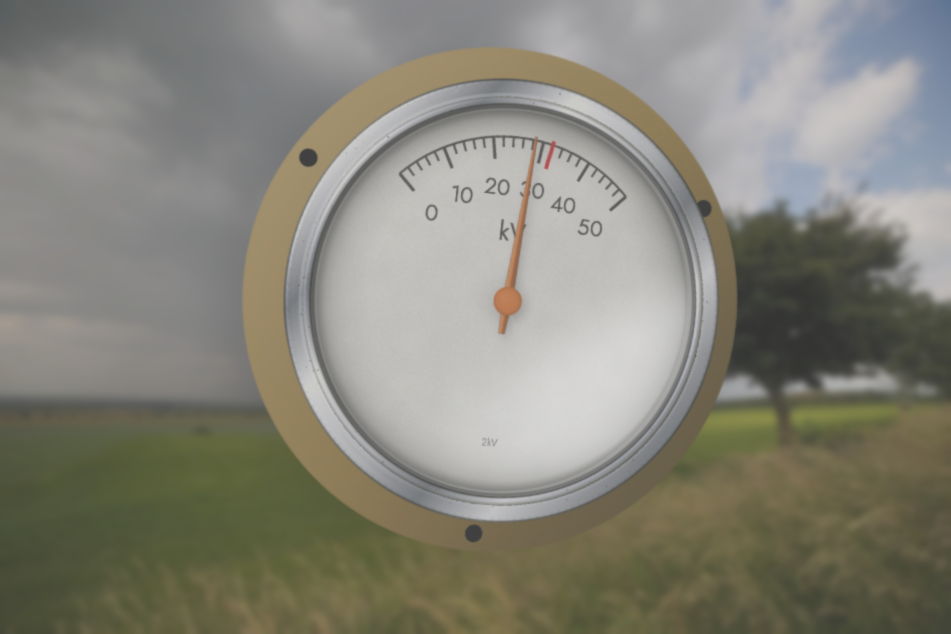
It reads 28 kV
